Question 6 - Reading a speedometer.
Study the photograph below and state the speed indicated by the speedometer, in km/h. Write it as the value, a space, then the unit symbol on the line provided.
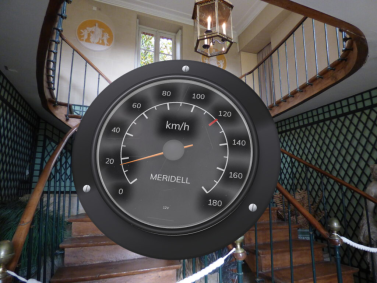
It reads 15 km/h
